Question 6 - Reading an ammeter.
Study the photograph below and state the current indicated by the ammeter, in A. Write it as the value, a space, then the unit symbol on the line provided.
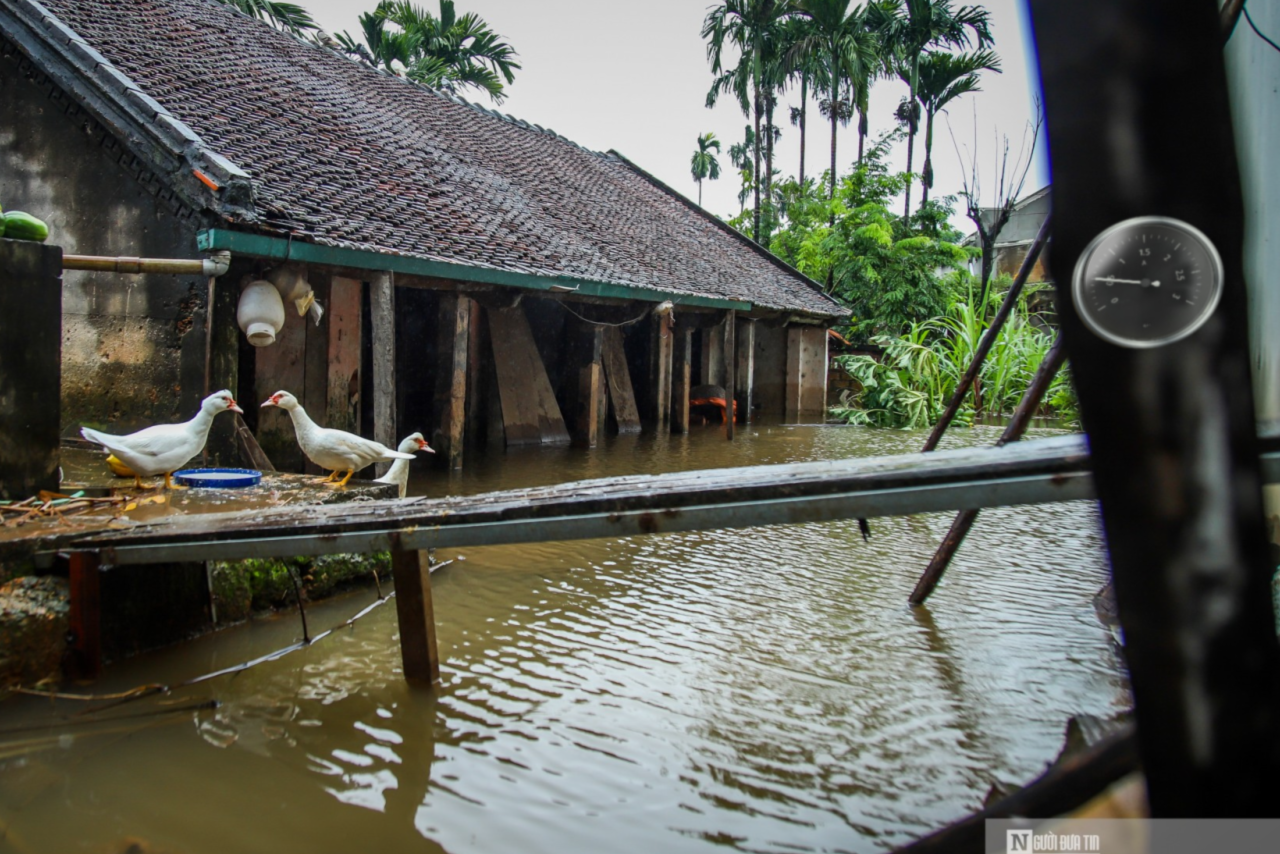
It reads 0.5 A
